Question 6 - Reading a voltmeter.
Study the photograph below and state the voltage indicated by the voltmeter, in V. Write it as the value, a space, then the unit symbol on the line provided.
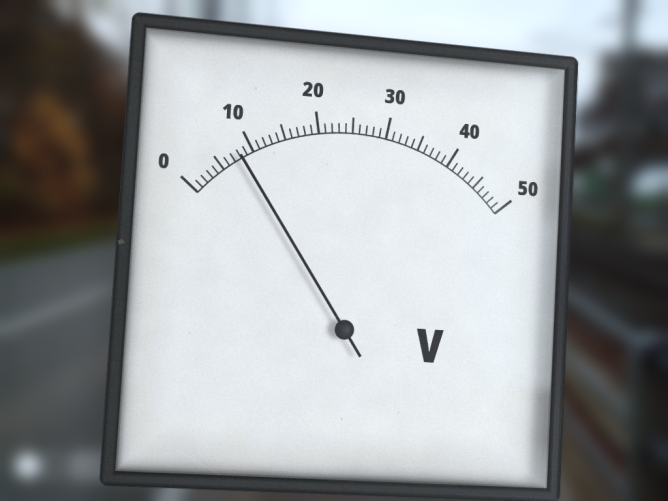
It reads 8 V
